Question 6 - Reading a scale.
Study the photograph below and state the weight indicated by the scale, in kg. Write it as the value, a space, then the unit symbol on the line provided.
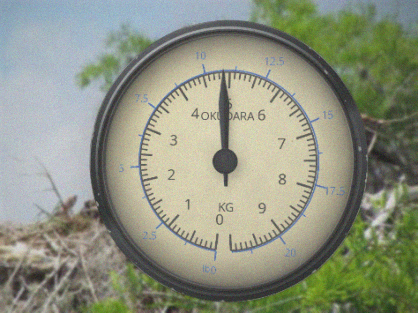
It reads 4.9 kg
